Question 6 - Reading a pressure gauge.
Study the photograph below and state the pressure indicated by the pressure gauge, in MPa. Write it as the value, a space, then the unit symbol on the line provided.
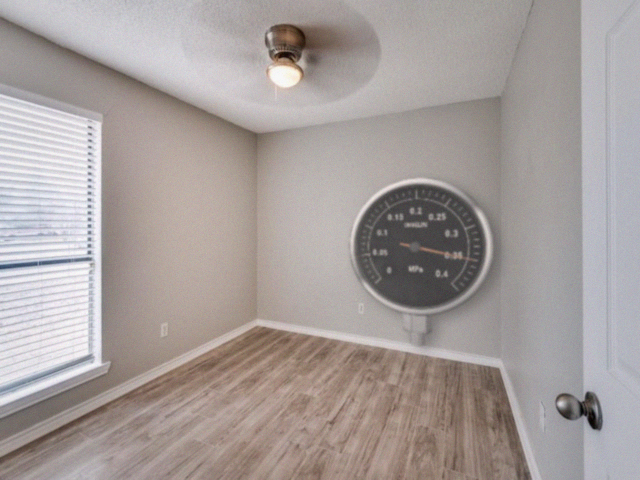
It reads 0.35 MPa
